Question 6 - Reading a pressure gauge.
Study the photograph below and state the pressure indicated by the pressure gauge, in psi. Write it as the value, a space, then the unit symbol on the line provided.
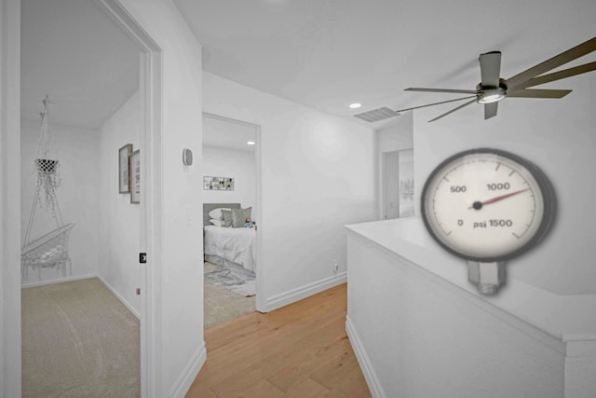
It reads 1150 psi
